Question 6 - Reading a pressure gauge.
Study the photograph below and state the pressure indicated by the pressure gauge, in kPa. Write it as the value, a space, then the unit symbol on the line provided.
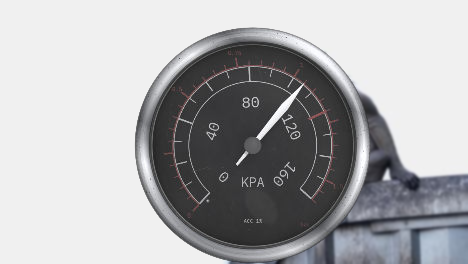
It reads 105 kPa
